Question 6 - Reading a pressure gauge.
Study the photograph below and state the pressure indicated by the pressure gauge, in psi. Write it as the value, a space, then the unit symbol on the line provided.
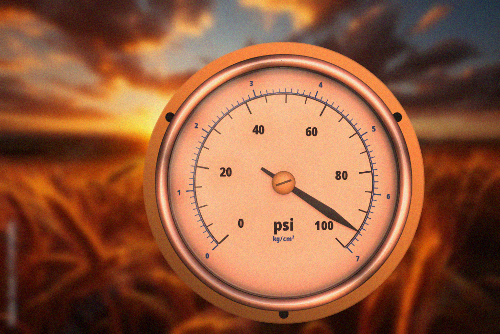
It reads 95 psi
